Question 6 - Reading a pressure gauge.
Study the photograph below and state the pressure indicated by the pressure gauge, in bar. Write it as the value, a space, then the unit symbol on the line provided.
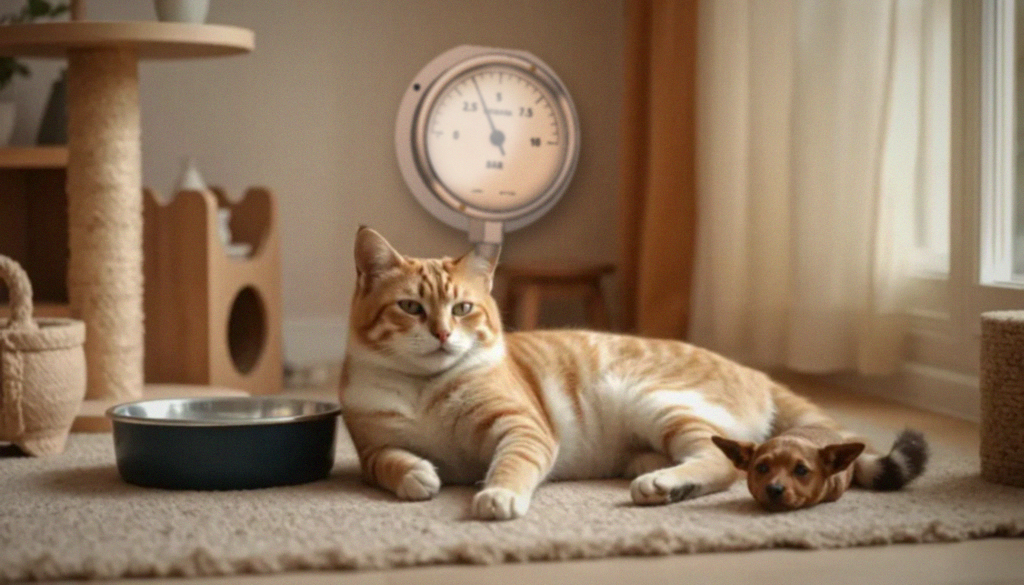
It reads 3.5 bar
